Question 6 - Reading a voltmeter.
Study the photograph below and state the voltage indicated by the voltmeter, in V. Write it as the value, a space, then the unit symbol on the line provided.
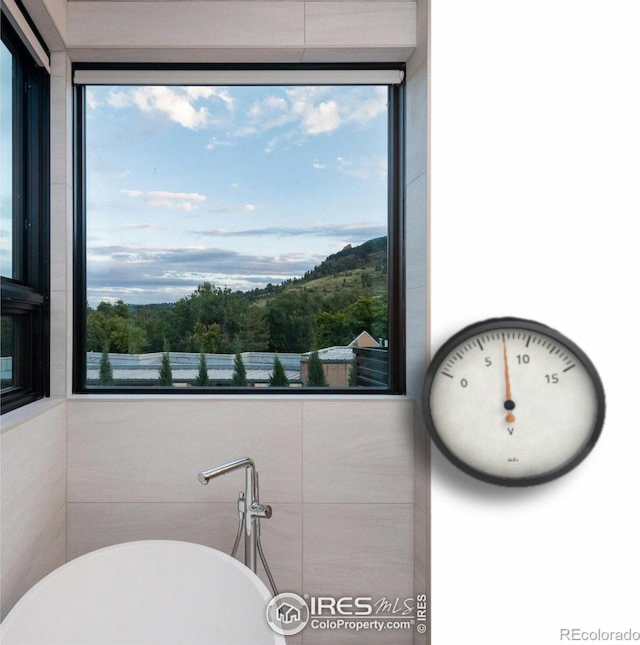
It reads 7.5 V
